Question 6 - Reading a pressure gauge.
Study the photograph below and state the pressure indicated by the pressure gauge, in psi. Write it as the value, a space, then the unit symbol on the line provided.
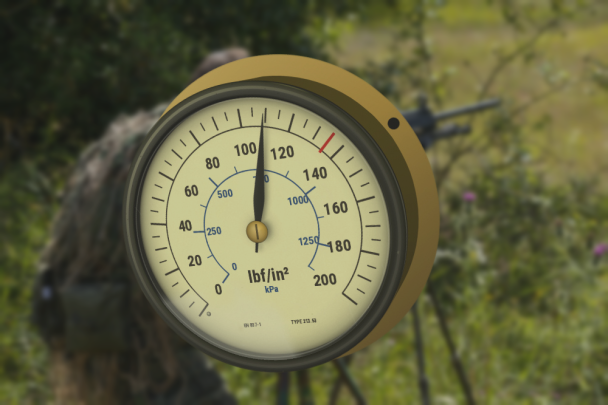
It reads 110 psi
